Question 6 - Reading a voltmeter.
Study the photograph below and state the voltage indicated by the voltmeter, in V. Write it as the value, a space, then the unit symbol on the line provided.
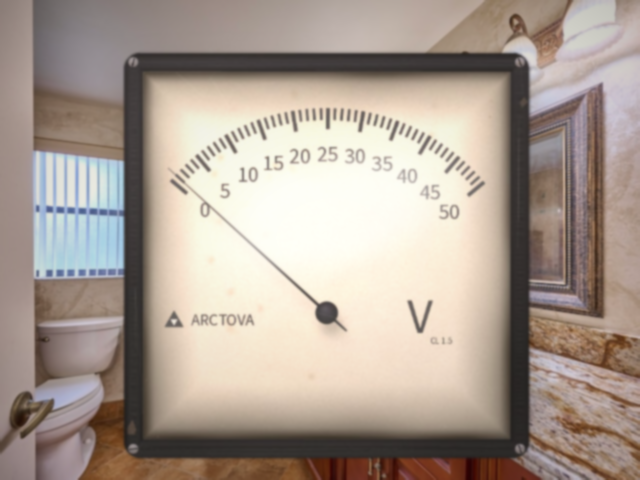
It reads 1 V
